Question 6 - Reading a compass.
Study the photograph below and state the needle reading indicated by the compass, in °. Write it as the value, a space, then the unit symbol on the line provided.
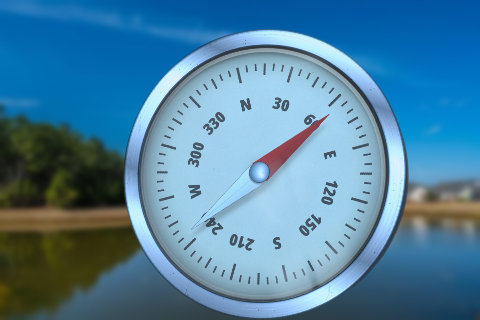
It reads 65 °
